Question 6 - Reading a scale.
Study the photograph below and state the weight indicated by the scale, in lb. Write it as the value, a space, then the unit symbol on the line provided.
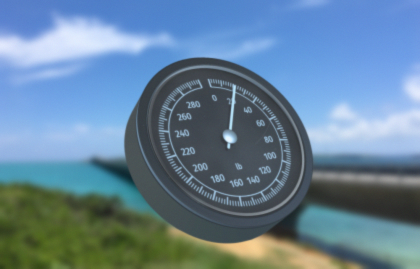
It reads 20 lb
